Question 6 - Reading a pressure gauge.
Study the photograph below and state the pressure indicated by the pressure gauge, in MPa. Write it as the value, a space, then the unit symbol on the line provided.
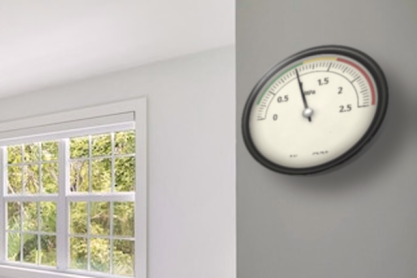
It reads 1 MPa
